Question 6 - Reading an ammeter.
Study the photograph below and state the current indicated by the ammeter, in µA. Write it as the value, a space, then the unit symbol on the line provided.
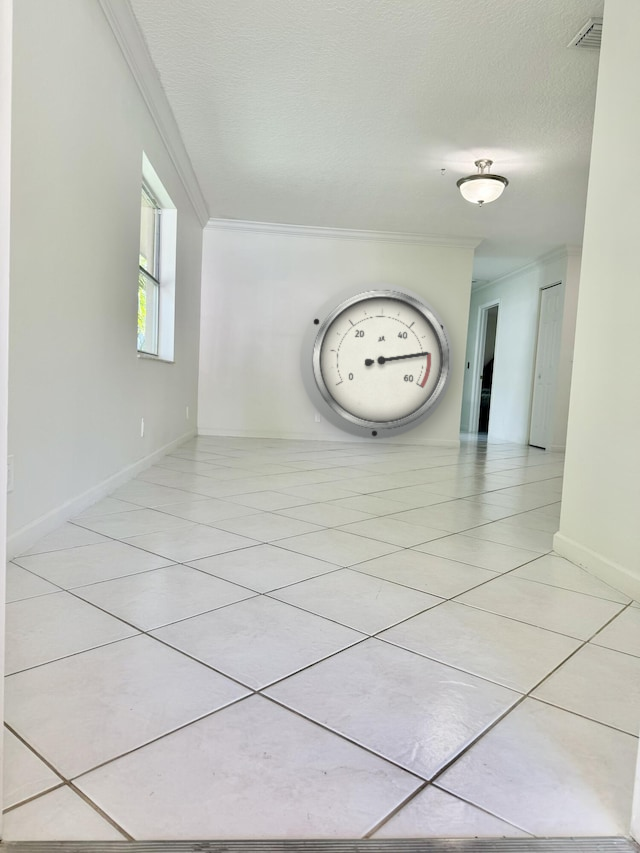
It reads 50 µA
